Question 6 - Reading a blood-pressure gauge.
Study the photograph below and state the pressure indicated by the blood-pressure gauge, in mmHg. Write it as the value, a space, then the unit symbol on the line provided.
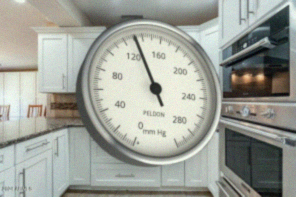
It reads 130 mmHg
